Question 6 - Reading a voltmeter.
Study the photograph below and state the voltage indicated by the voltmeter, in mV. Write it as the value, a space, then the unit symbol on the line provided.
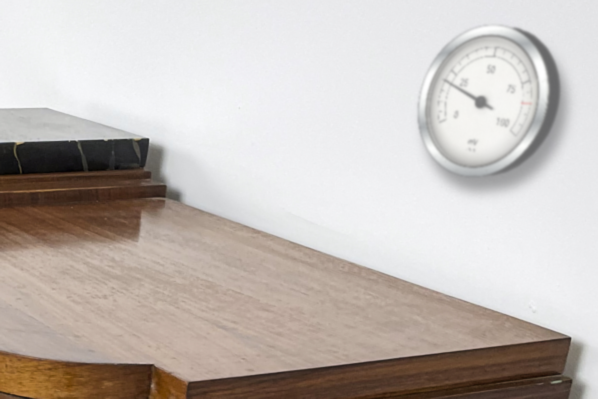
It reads 20 mV
